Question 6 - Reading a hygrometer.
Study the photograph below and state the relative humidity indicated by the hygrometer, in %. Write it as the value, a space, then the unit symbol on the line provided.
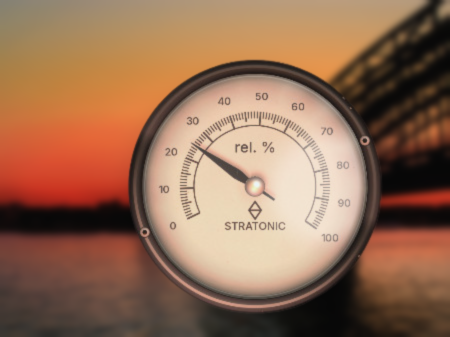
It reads 25 %
